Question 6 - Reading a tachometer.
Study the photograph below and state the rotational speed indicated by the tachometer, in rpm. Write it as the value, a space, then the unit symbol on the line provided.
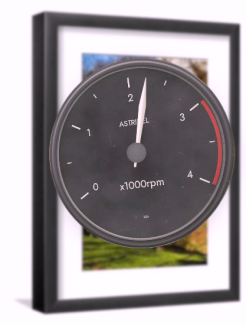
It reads 2250 rpm
